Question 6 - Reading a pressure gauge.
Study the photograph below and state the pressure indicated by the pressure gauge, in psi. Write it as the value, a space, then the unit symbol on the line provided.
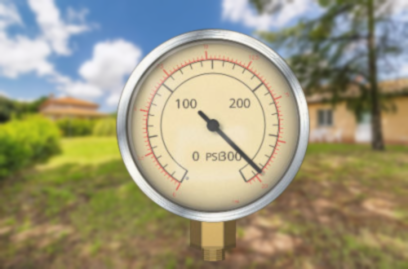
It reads 285 psi
